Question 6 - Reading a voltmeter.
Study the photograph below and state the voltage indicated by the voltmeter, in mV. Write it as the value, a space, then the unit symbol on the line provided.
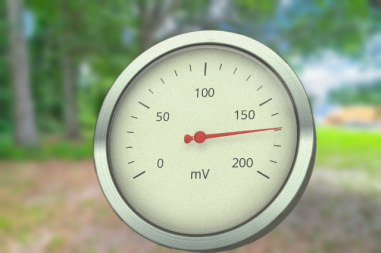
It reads 170 mV
